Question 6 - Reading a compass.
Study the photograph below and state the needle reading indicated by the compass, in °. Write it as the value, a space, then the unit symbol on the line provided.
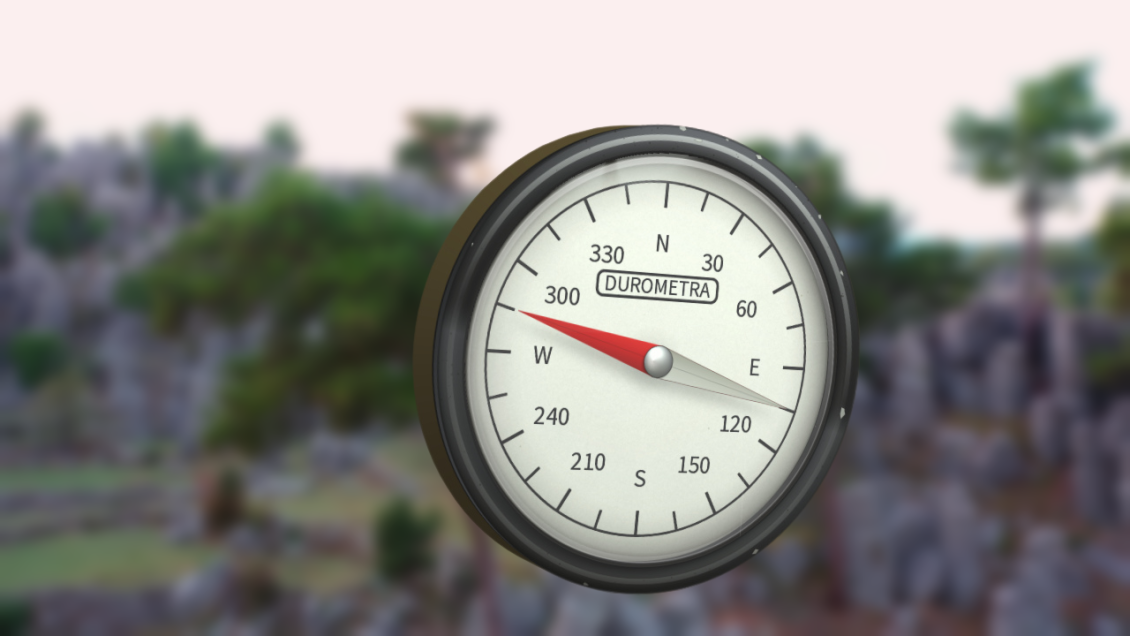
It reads 285 °
